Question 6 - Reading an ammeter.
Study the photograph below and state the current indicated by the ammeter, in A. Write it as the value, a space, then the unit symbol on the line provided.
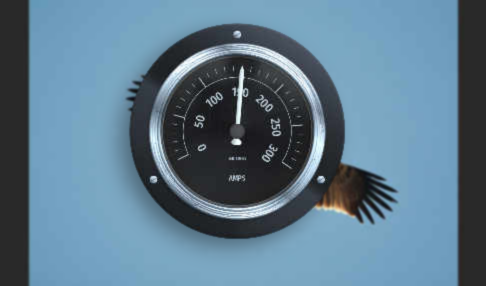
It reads 150 A
